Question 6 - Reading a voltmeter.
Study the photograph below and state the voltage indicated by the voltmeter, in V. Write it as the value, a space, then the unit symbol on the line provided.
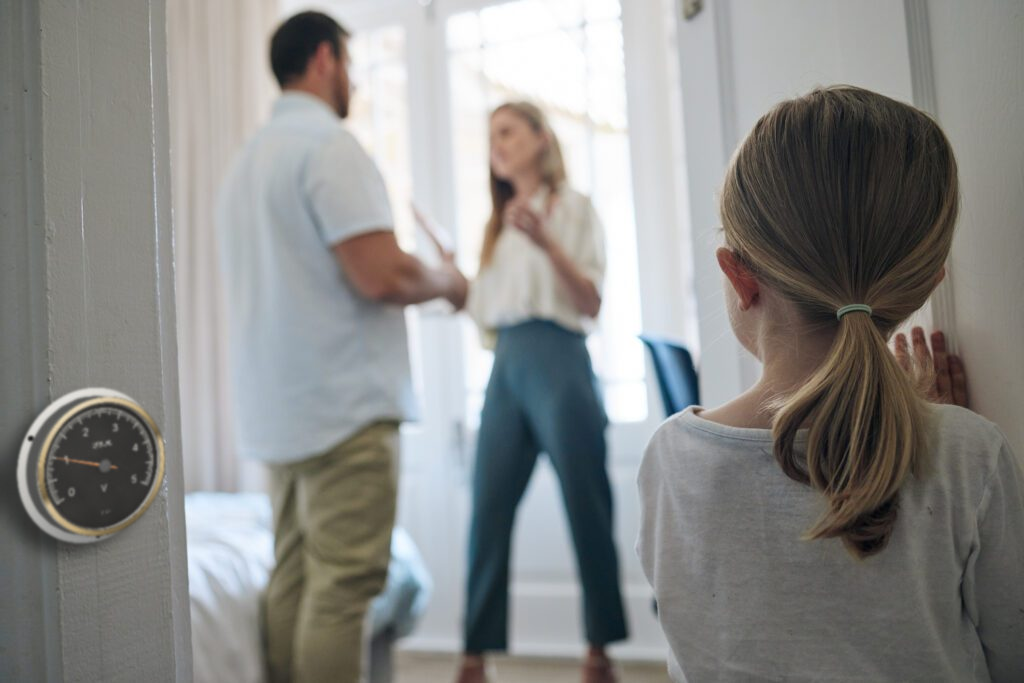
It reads 1 V
